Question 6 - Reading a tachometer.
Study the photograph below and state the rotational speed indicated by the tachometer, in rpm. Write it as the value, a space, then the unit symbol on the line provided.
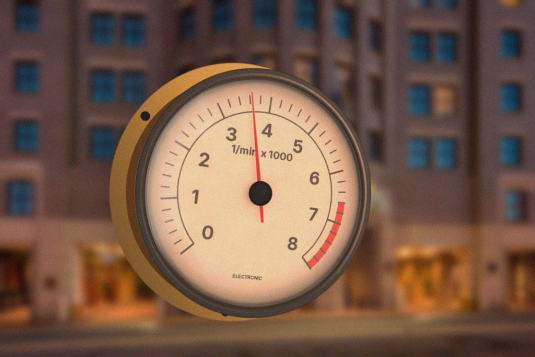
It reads 3600 rpm
